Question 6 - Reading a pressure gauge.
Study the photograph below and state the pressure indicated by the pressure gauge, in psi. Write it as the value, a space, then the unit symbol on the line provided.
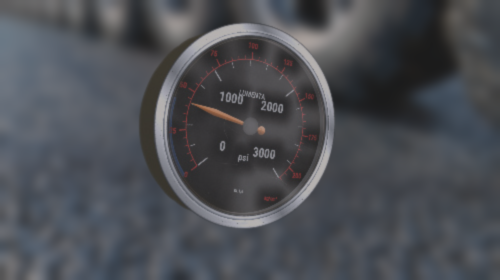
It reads 600 psi
